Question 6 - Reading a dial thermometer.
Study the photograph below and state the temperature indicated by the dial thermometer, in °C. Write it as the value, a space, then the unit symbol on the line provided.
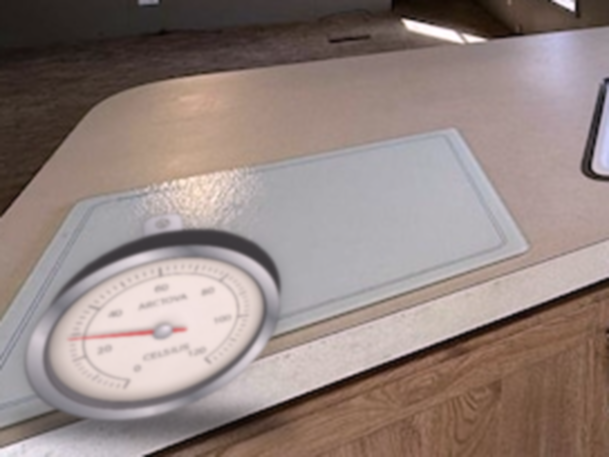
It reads 30 °C
